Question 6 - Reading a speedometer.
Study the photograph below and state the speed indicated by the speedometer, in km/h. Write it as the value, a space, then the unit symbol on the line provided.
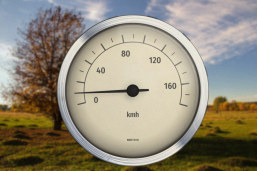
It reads 10 km/h
